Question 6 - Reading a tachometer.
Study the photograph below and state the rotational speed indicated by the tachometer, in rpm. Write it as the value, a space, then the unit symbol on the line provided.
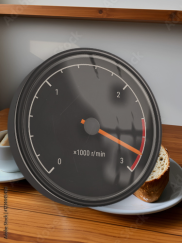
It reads 2800 rpm
